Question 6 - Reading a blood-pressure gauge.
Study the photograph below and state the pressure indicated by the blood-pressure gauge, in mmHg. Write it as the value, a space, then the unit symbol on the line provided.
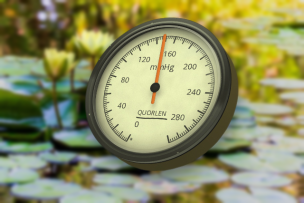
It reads 150 mmHg
